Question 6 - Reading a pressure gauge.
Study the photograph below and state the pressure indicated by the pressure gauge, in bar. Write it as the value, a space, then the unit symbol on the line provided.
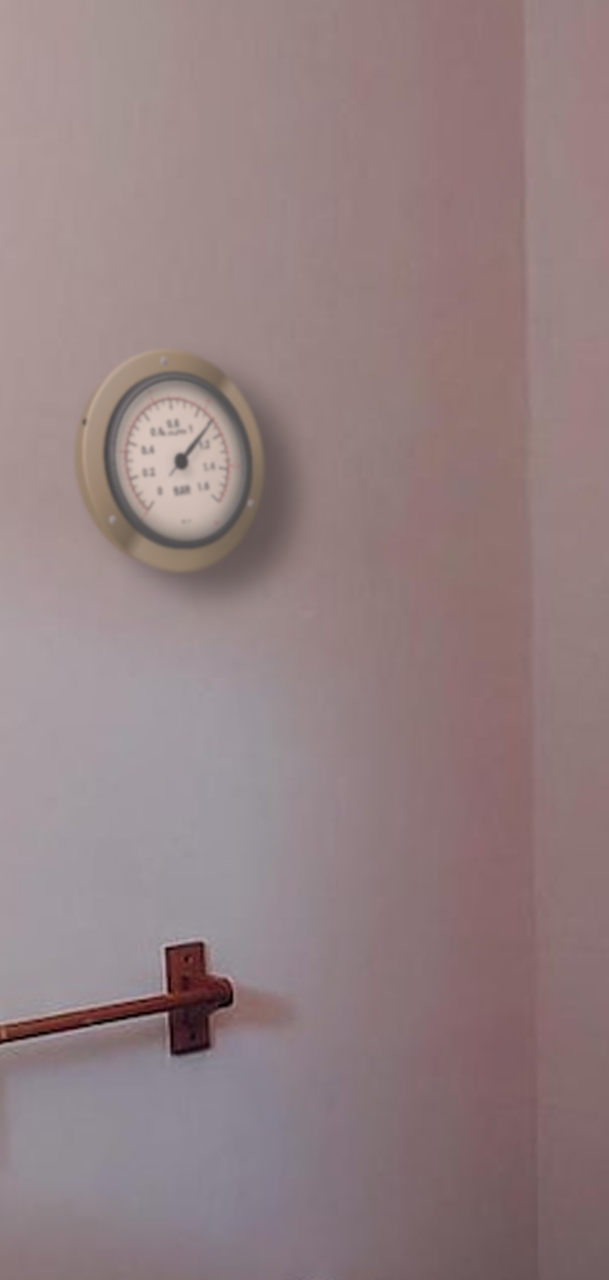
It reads 1.1 bar
